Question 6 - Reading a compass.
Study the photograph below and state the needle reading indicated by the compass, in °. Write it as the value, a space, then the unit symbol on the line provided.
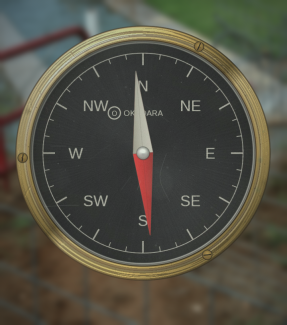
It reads 175 °
